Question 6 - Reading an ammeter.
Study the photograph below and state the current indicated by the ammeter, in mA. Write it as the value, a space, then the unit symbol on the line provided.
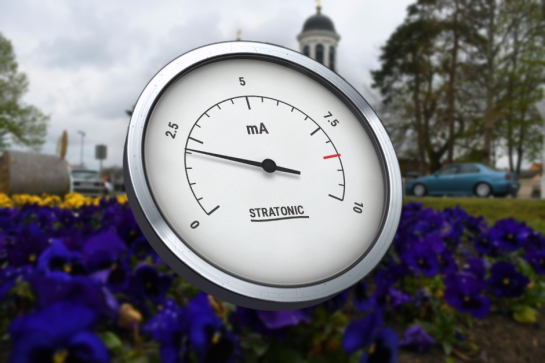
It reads 2 mA
